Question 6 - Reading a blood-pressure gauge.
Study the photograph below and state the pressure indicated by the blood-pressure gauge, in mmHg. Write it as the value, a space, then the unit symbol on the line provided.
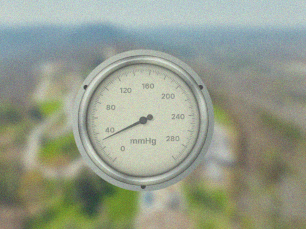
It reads 30 mmHg
